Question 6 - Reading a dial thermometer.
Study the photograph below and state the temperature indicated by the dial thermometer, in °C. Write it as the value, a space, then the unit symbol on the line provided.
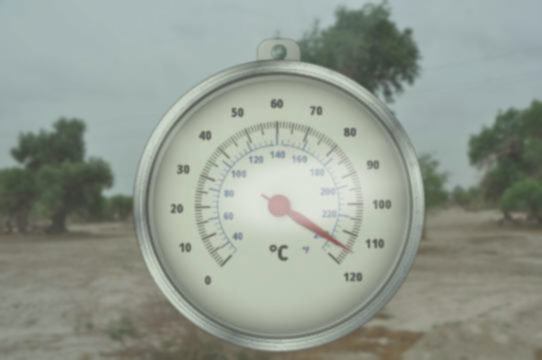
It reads 115 °C
